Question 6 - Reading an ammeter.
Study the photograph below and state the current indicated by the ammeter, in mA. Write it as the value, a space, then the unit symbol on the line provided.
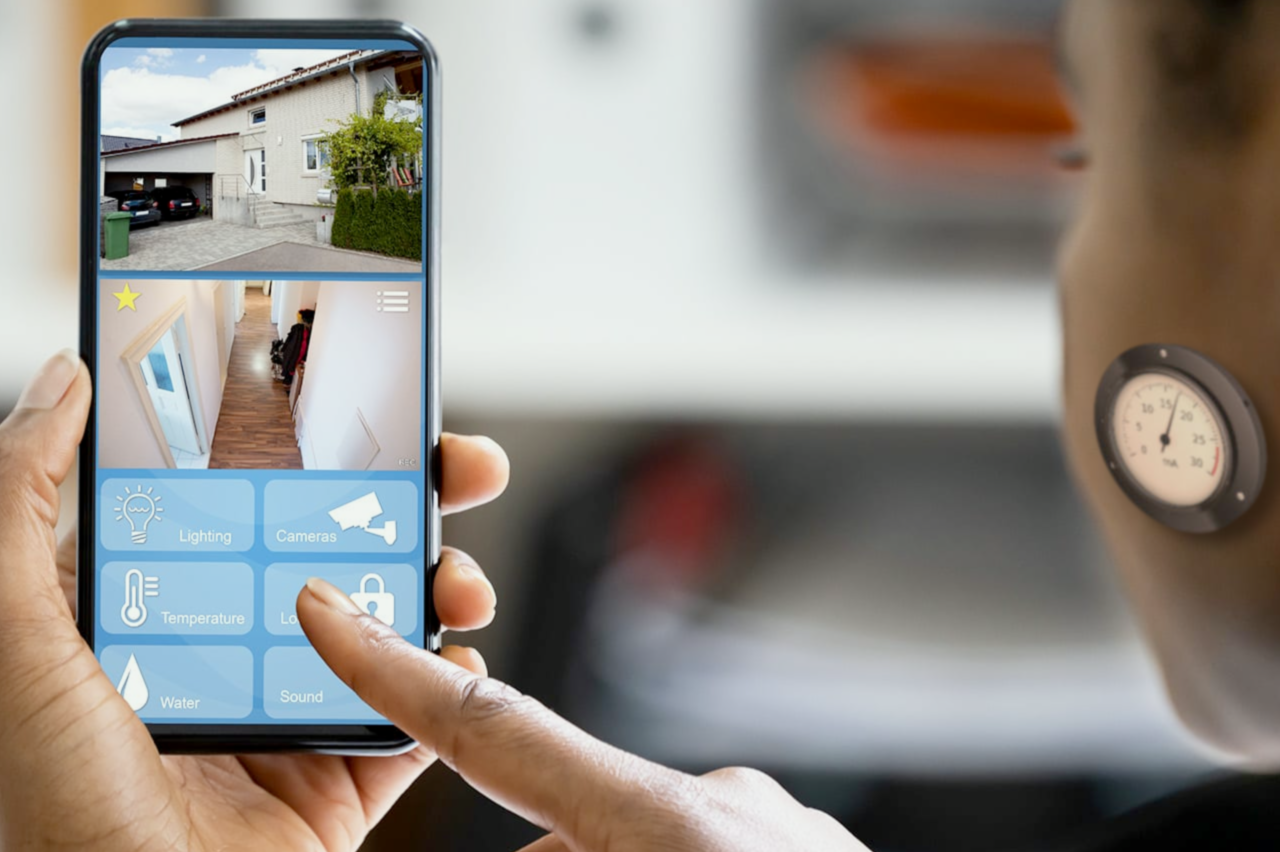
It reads 17.5 mA
